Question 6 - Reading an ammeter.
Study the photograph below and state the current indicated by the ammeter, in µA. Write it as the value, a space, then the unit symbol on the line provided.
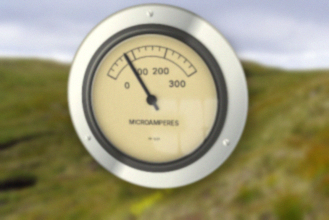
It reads 80 µA
